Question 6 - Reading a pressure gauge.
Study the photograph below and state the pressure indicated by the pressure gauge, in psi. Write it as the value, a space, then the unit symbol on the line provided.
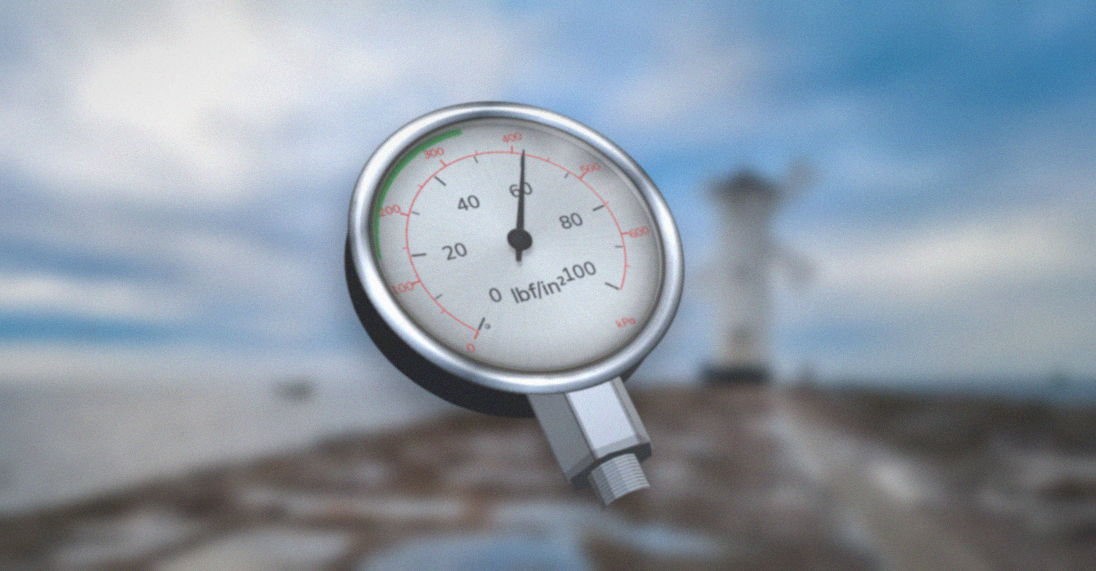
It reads 60 psi
